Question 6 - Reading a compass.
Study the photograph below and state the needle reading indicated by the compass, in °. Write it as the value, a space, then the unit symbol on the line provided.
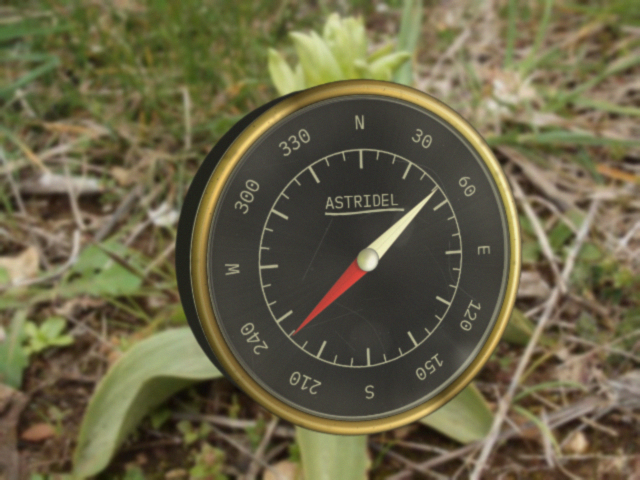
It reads 230 °
